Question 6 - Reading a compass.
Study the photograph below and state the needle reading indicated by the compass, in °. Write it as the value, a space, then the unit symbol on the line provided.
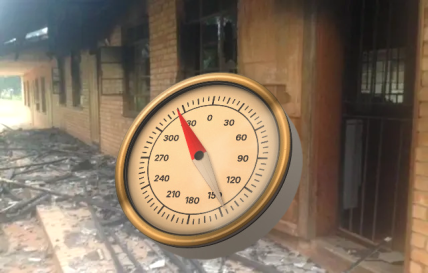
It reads 325 °
